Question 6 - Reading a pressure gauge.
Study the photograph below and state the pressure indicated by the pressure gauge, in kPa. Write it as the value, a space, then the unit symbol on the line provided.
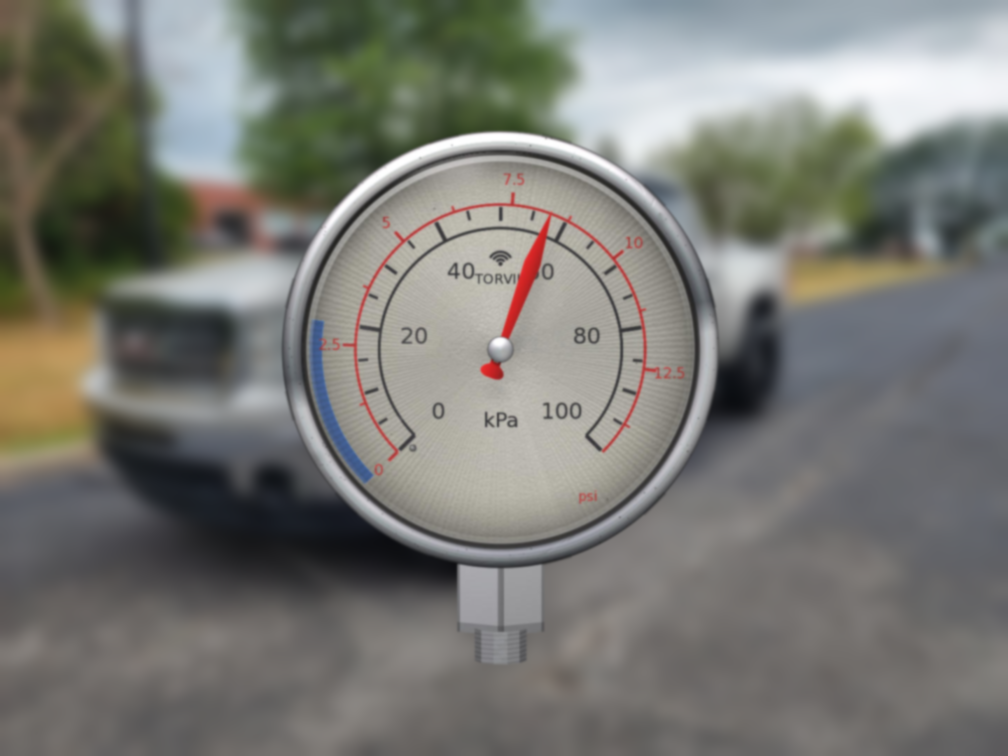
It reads 57.5 kPa
